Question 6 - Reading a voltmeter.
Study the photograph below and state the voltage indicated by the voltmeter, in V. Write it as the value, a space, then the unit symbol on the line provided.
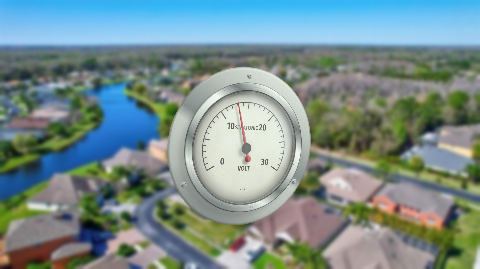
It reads 13 V
